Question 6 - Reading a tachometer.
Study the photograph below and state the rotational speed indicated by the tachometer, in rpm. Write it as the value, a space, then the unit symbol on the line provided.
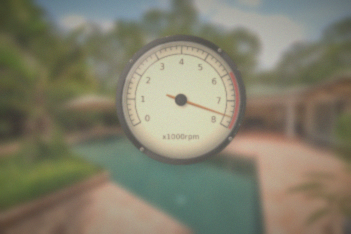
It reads 7600 rpm
